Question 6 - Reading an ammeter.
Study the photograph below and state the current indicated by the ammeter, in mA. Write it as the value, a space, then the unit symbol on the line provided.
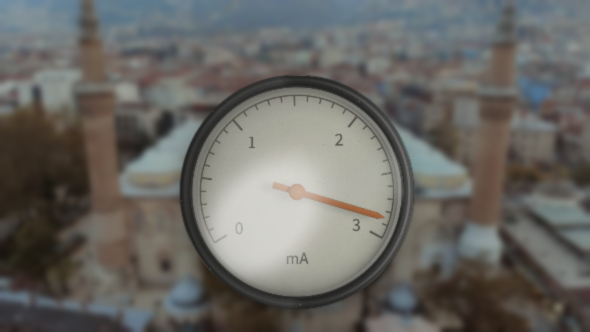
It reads 2.85 mA
